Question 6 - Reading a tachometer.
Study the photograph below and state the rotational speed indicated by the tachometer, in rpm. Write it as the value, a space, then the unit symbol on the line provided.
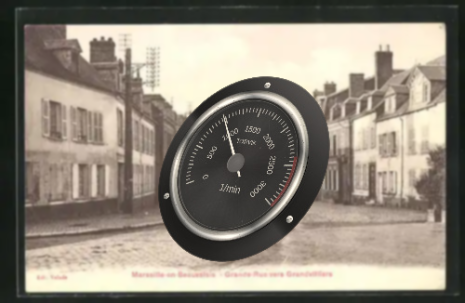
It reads 1000 rpm
